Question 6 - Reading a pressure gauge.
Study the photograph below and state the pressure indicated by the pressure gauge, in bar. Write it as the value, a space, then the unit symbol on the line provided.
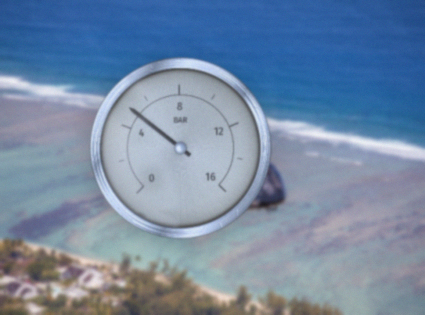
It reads 5 bar
